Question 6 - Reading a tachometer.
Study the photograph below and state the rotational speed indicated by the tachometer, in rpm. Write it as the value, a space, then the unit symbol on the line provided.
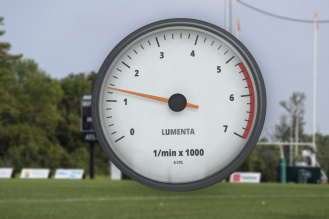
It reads 1300 rpm
